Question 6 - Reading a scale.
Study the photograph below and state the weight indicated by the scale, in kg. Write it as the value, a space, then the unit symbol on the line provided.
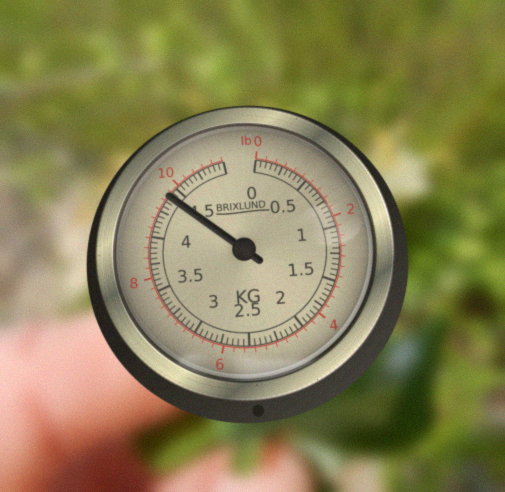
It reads 4.4 kg
